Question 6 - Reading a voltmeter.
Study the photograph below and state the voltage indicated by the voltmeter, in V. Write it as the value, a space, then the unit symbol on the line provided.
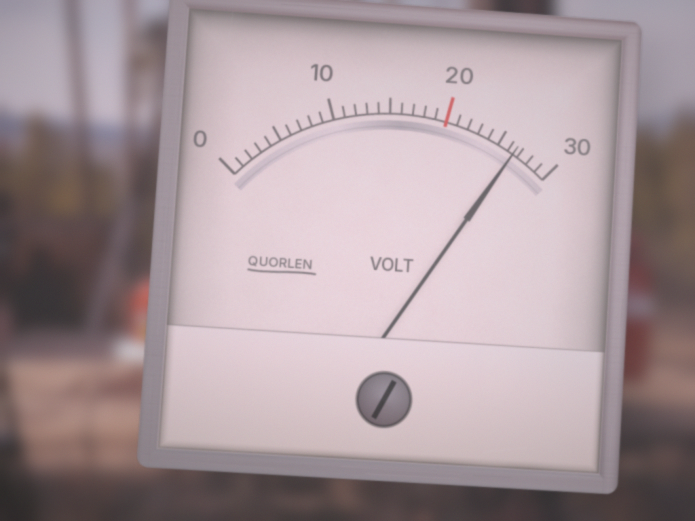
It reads 26.5 V
